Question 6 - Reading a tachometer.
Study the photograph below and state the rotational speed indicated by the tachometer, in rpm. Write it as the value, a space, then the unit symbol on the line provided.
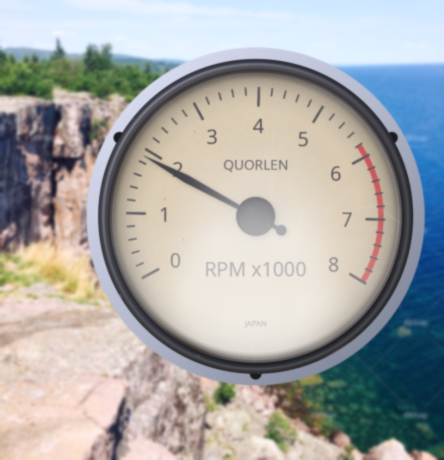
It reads 1900 rpm
